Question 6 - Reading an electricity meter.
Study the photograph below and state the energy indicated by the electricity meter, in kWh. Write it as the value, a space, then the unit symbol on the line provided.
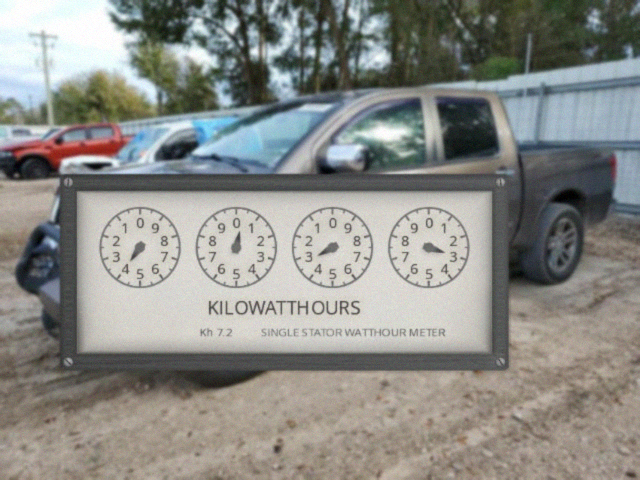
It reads 4033 kWh
